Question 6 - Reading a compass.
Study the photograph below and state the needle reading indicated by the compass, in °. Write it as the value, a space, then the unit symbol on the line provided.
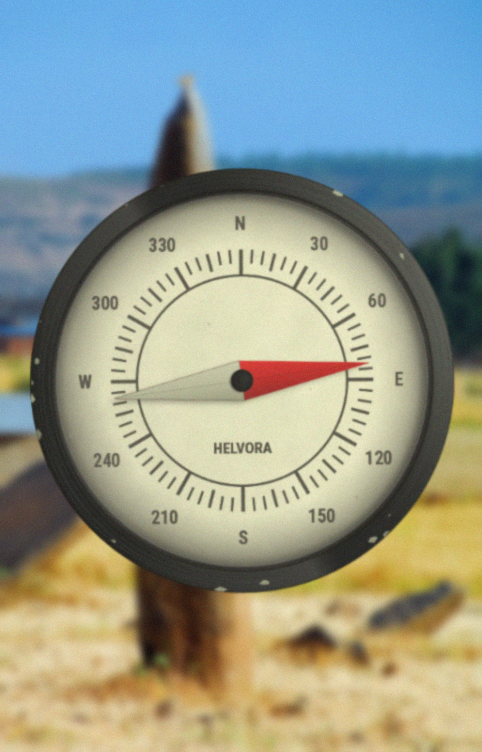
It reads 82.5 °
